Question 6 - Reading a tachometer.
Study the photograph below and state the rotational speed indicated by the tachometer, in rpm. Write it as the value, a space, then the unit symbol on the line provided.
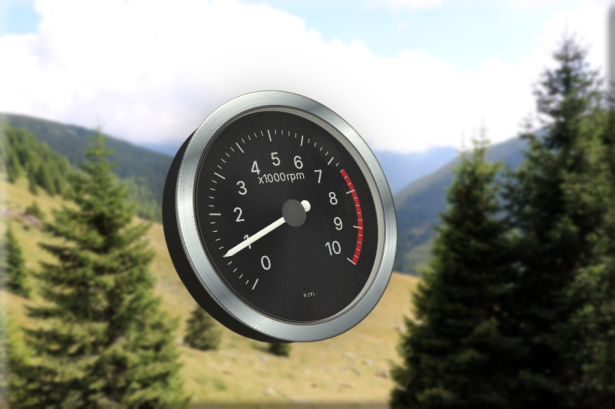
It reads 1000 rpm
